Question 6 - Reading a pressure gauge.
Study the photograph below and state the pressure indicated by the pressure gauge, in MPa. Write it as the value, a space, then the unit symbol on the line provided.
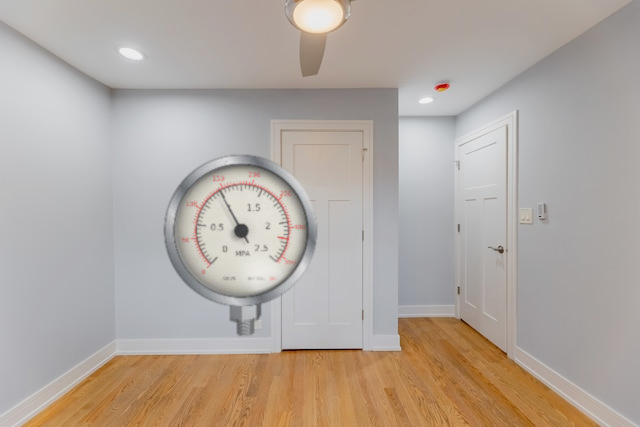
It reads 1 MPa
